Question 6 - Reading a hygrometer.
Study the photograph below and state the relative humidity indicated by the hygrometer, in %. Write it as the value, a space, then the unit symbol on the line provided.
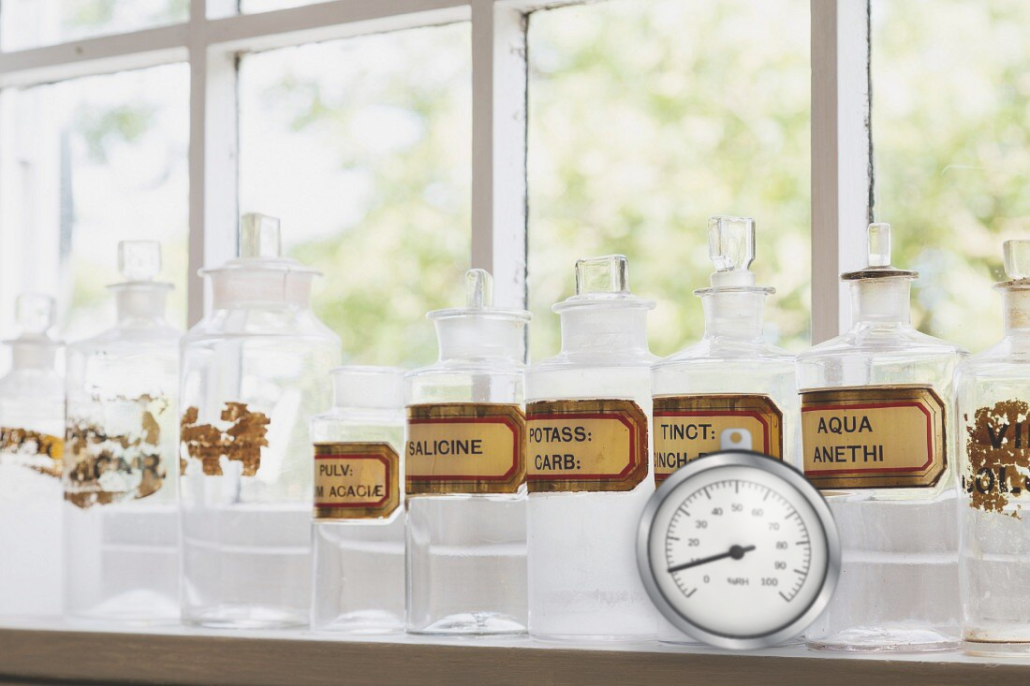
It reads 10 %
